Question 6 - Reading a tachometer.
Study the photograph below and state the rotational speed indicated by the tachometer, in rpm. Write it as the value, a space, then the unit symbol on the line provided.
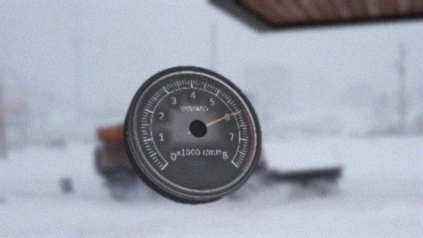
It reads 6000 rpm
